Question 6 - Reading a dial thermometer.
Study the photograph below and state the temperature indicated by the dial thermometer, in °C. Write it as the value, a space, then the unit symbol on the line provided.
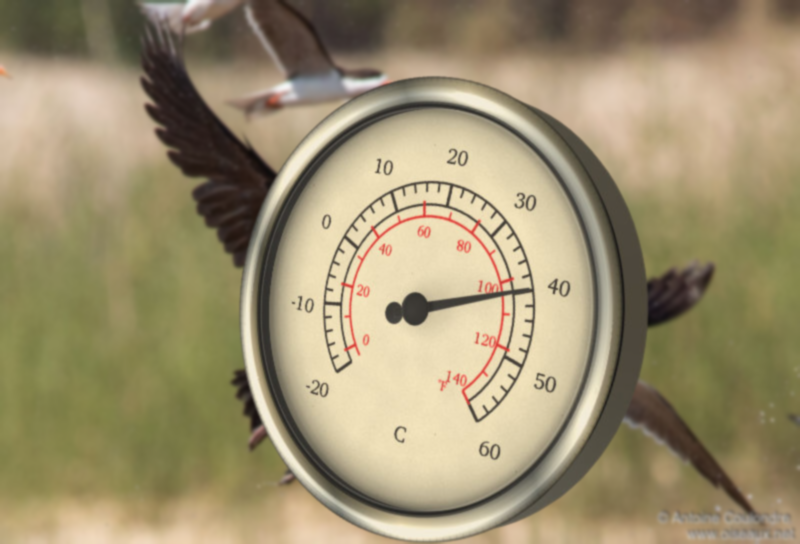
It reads 40 °C
